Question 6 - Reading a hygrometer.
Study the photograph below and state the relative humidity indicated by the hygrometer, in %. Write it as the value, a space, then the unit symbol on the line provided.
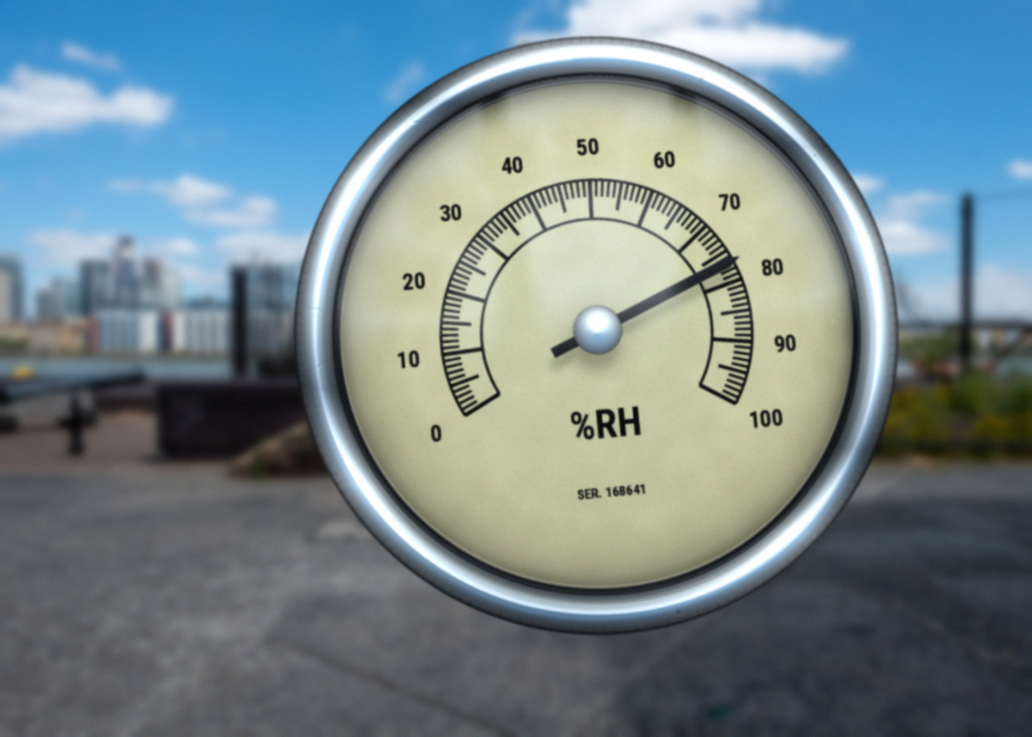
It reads 77 %
